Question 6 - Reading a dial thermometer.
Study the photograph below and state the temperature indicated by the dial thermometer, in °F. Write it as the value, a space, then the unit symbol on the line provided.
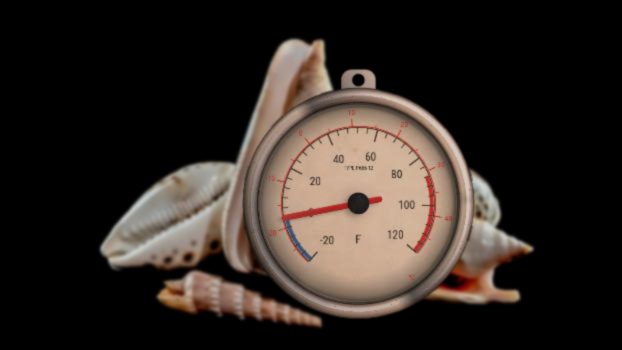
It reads 0 °F
